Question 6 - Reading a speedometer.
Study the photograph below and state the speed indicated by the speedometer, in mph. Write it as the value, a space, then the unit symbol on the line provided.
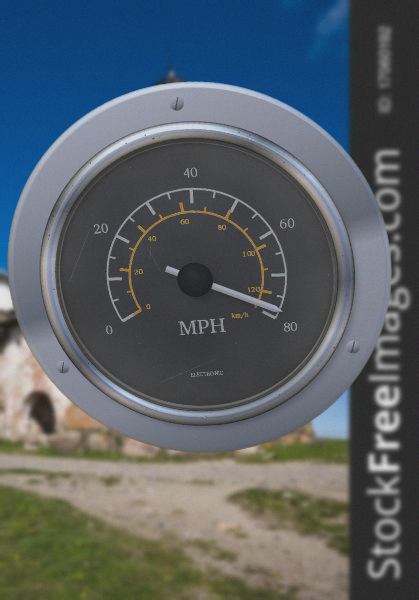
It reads 77.5 mph
